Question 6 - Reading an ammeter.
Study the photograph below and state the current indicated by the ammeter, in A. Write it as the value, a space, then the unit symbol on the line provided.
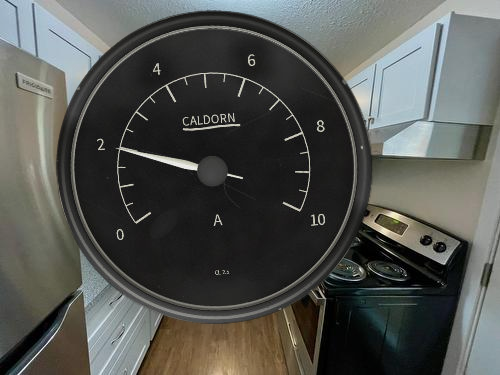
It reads 2 A
